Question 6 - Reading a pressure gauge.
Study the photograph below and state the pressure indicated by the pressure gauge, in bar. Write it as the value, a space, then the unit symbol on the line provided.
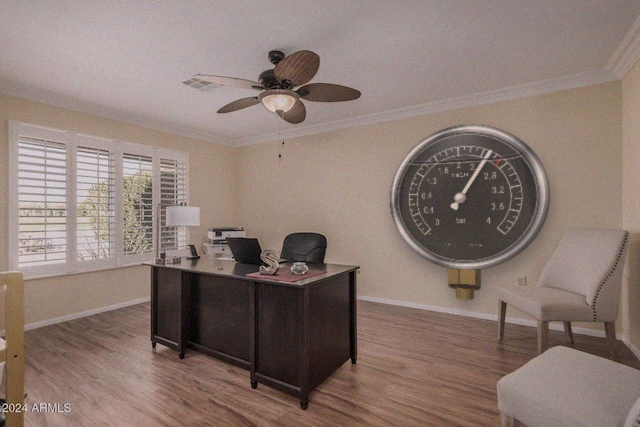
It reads 2.5 bar
